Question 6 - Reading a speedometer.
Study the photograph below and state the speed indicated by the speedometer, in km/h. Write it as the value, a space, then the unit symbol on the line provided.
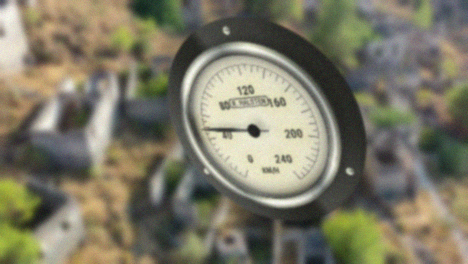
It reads 50 km/h
